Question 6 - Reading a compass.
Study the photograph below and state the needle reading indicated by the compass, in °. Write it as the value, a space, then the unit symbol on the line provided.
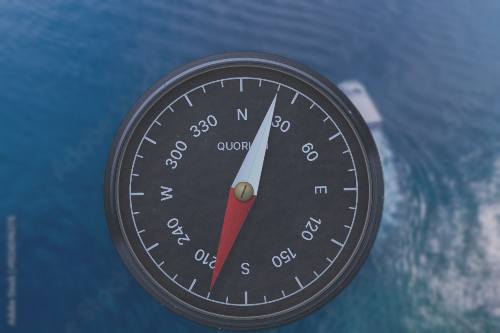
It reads 200 °
